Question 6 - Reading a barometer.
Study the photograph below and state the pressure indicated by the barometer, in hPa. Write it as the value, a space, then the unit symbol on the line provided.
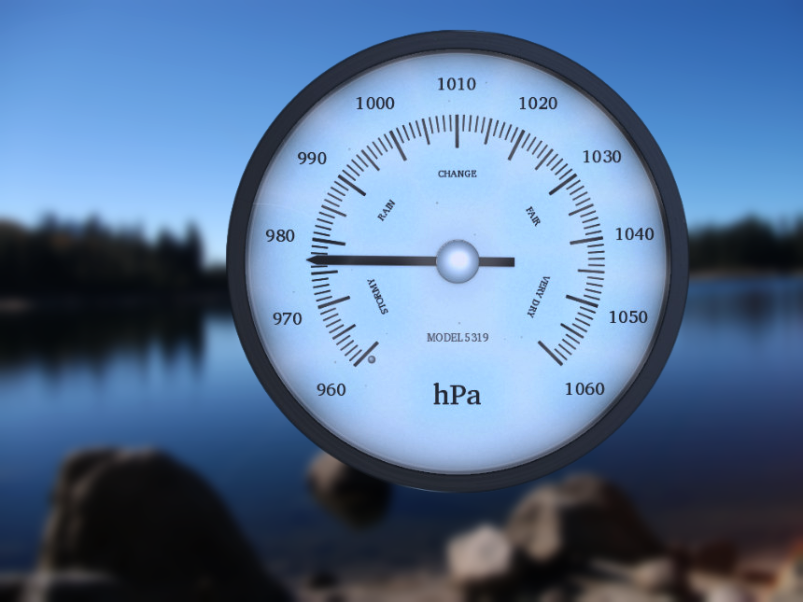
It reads 977 hPa
